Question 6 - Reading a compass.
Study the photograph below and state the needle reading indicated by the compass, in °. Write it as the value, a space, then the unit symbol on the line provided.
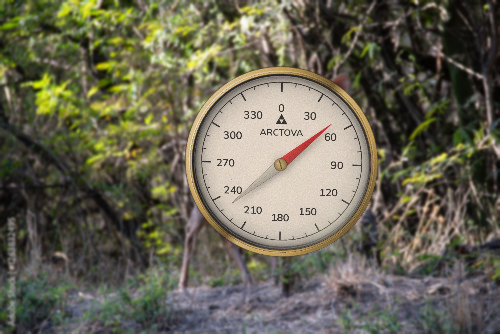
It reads 50 °
